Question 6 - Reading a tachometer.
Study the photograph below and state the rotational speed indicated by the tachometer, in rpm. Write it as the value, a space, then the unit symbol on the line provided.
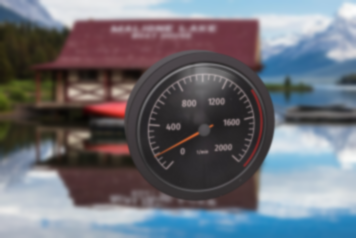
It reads 150 rpm
